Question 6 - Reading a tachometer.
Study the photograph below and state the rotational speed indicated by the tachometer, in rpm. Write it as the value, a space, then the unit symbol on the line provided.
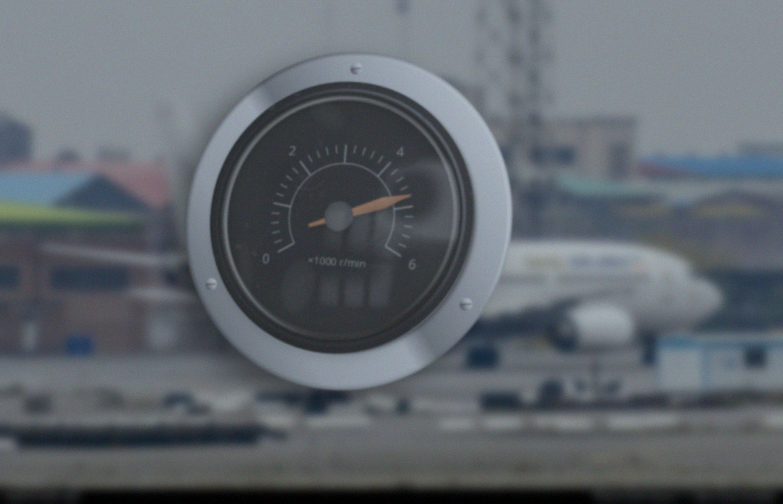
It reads 4800 rpm
